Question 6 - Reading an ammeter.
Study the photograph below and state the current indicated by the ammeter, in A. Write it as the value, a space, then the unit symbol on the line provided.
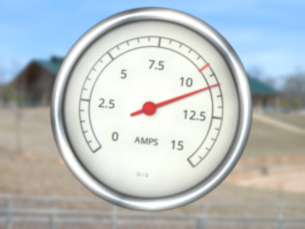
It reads 11 A
